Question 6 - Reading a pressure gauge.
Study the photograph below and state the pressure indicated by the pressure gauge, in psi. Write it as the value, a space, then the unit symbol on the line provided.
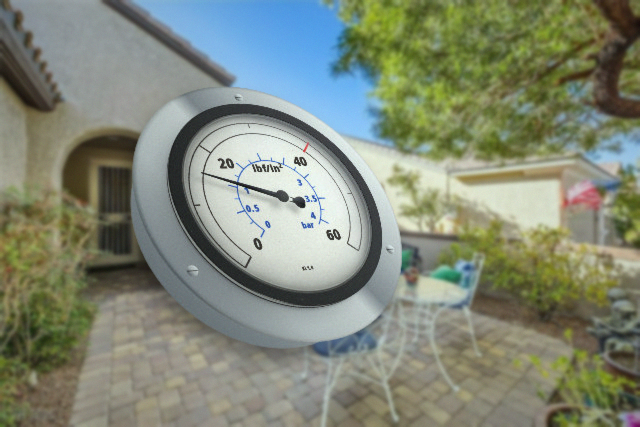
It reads 15 psi
